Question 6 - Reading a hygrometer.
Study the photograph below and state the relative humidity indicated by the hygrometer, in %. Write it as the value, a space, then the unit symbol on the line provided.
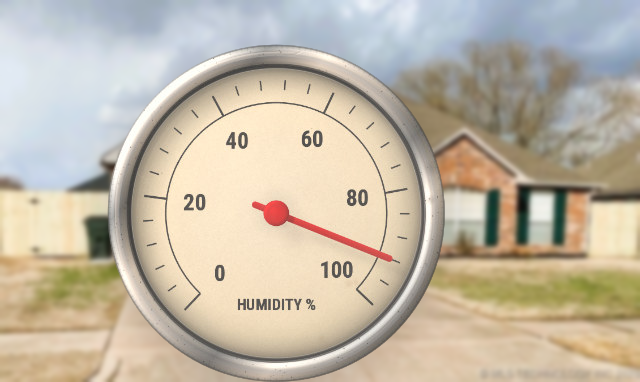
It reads 92 %
